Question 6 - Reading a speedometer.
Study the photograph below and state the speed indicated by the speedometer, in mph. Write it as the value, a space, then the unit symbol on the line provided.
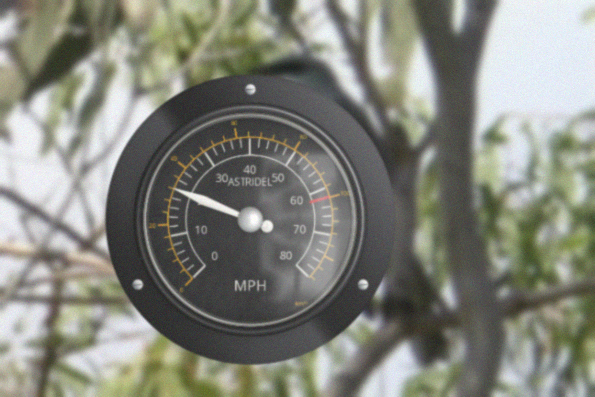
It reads 20 mph
